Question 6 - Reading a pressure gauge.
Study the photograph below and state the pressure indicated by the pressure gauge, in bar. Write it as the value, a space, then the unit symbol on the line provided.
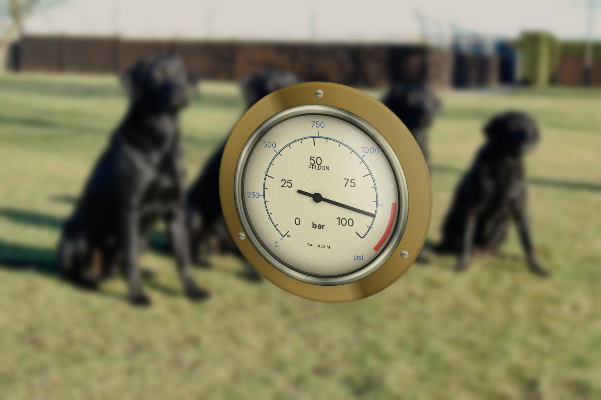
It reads 90 bar
